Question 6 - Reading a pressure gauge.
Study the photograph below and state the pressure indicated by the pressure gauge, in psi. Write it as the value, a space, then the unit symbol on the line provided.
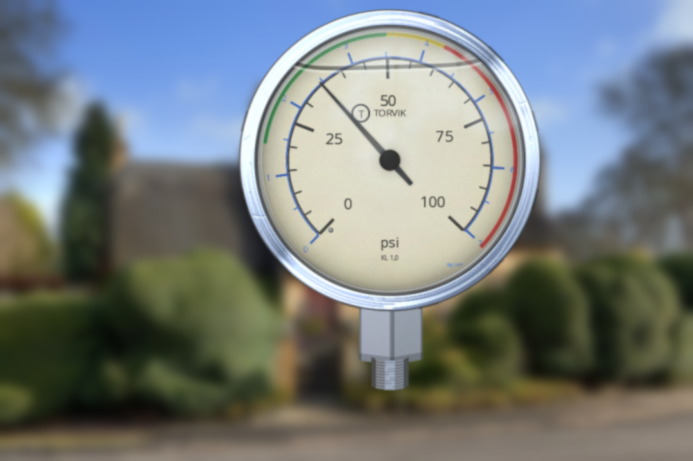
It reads 35 psi
